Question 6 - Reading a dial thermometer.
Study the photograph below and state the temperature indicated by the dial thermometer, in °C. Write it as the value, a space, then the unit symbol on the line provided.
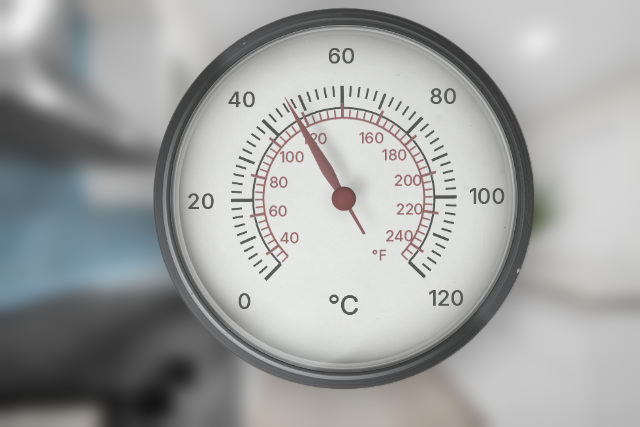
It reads 47 °C
